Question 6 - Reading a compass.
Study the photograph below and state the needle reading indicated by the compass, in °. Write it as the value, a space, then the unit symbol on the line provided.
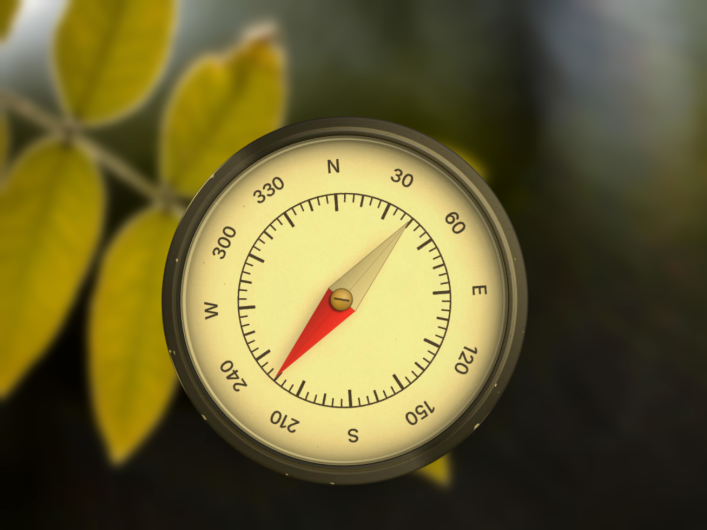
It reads 225 °
